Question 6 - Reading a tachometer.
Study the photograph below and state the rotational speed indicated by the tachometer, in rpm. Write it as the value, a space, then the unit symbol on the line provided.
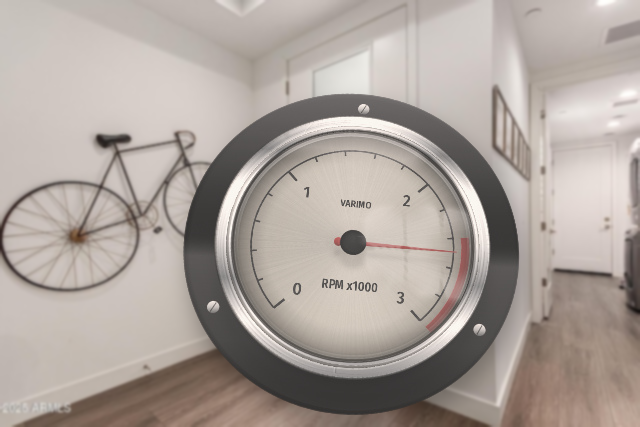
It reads 2500 rpm
